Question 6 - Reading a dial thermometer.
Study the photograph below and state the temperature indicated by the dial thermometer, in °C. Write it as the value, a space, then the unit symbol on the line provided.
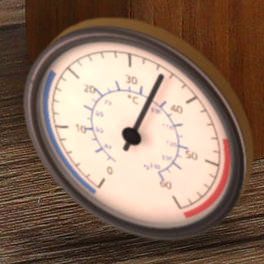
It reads 35 °C
